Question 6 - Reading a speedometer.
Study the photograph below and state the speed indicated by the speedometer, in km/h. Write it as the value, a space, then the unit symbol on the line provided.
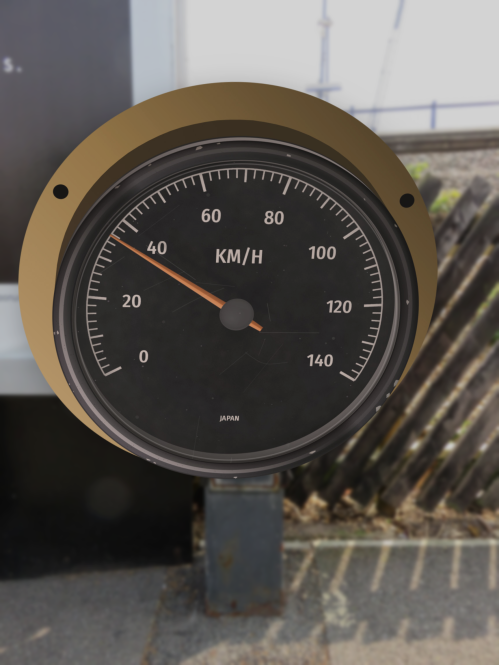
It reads 36 km/h
